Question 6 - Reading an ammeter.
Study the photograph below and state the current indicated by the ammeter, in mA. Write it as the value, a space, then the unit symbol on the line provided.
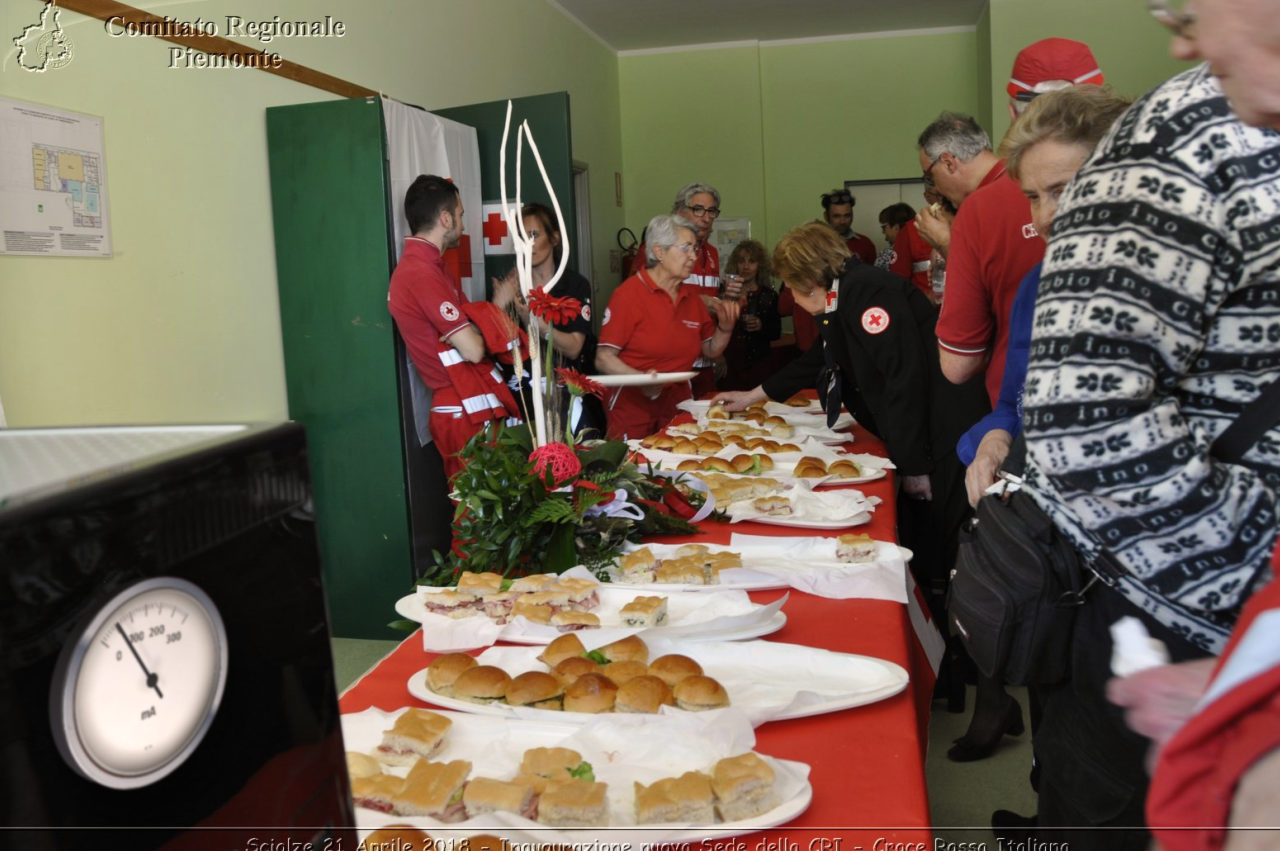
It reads 50 mA
